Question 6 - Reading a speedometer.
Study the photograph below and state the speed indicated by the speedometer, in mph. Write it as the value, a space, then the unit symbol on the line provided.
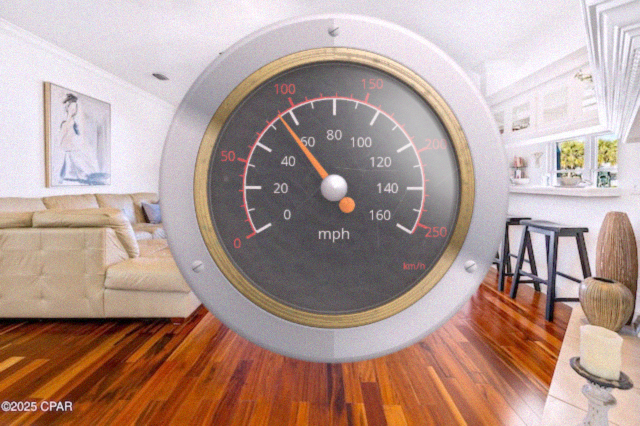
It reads 55 mph
